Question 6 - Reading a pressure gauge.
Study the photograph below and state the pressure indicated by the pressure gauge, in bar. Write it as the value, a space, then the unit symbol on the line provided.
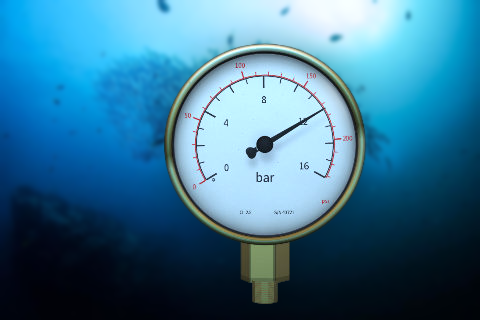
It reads 12 bar
